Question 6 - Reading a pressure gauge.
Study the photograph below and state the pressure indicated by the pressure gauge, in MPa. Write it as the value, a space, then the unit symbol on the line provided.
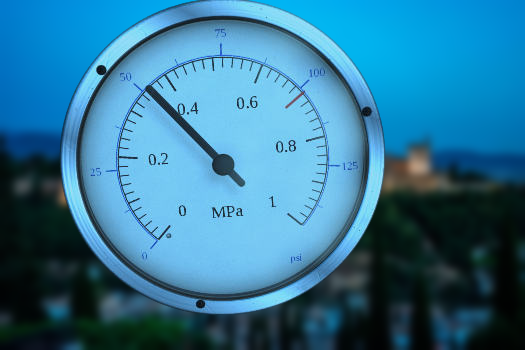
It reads 0.36 MPa
